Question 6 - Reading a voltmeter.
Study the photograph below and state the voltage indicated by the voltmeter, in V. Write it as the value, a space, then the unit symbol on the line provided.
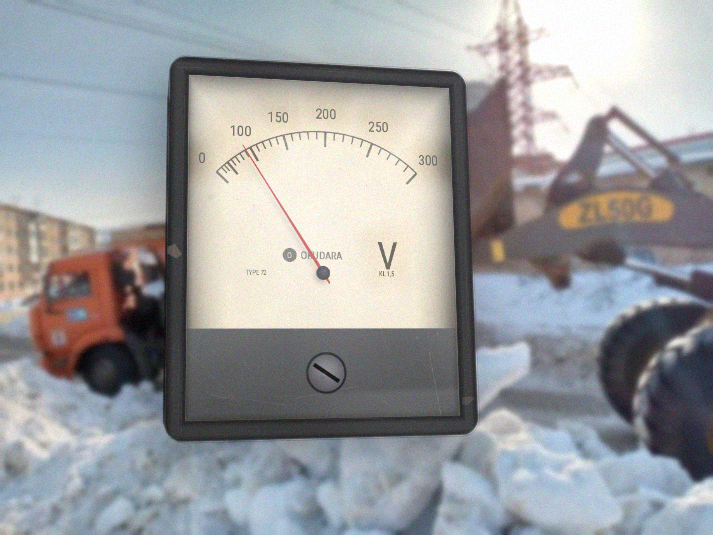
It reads 90 V
